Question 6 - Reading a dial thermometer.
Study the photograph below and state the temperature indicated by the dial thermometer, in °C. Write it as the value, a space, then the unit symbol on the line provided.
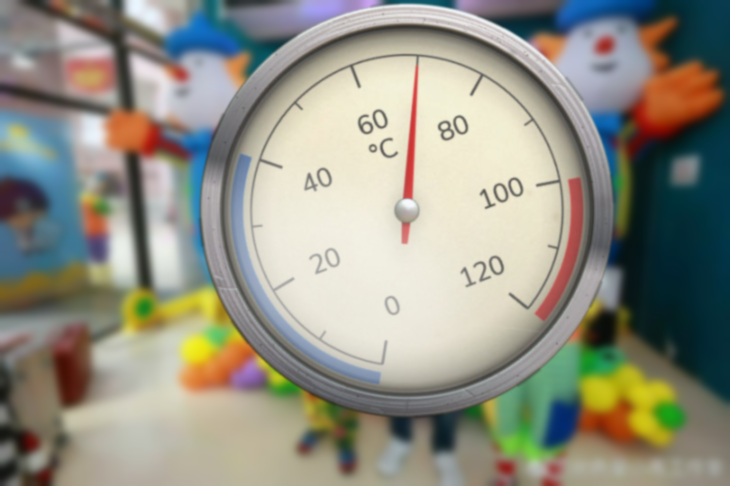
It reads 70 °C
